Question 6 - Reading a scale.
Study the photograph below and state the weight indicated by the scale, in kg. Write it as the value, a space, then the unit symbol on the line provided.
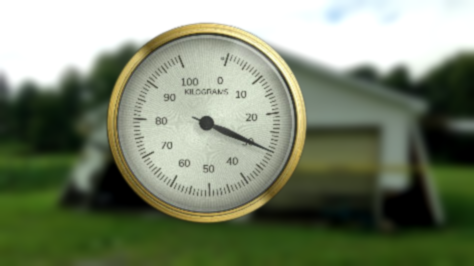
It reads 30 kg
